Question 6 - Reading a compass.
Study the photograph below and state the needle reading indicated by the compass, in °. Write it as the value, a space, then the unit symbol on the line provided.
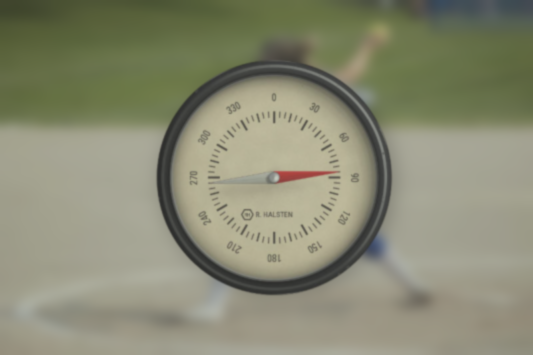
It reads 85 °
